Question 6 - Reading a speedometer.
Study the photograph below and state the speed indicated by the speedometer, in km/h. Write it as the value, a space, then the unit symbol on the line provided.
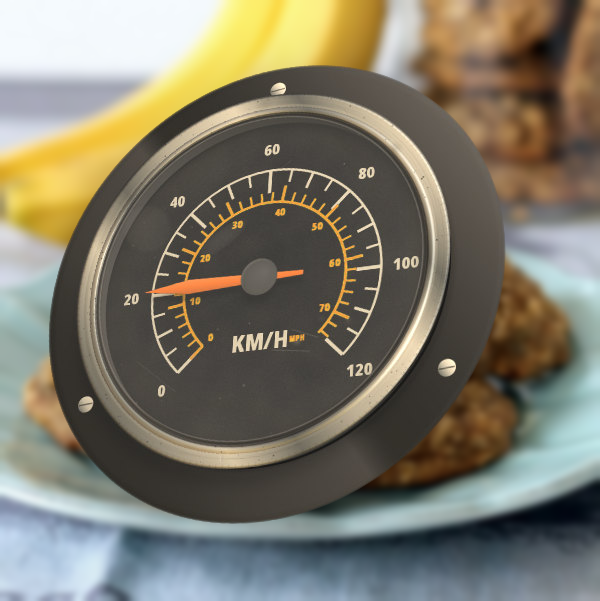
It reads 20 km/h
